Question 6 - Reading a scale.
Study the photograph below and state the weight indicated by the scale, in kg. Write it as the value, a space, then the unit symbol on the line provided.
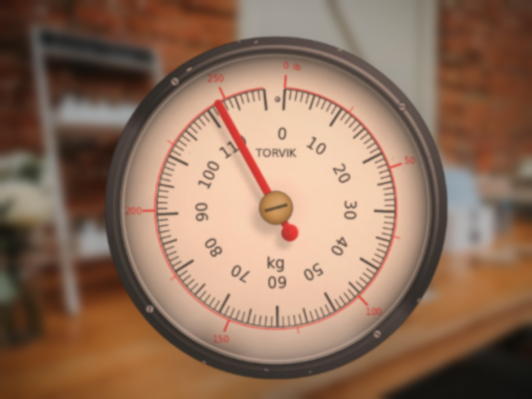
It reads 112 kg
